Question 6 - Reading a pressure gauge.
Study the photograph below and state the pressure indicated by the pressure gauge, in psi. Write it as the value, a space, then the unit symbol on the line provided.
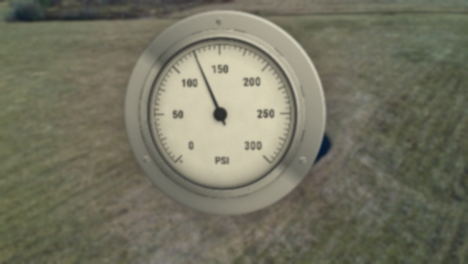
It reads 125 psi
